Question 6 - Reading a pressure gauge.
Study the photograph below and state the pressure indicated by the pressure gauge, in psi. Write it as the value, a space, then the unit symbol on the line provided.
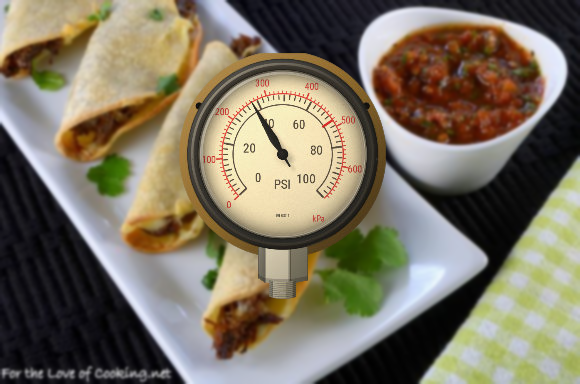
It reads 38 psi
